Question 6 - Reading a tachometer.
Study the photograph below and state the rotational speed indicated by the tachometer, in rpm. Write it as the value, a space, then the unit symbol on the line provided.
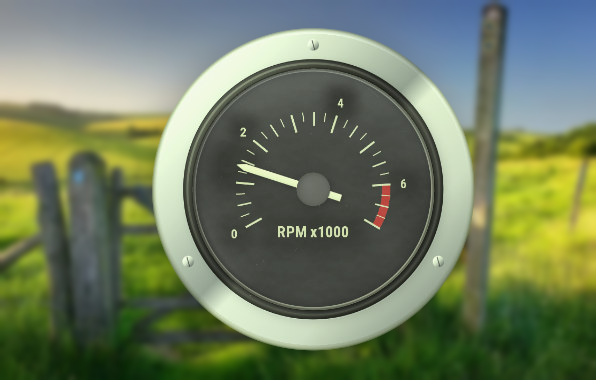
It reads 1375 rpm
